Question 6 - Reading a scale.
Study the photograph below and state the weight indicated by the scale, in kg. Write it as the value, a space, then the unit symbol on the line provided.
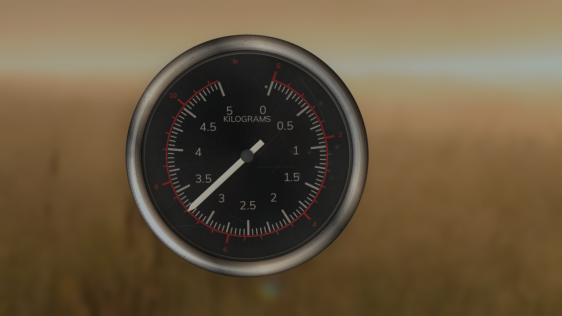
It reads 3.25 kg
